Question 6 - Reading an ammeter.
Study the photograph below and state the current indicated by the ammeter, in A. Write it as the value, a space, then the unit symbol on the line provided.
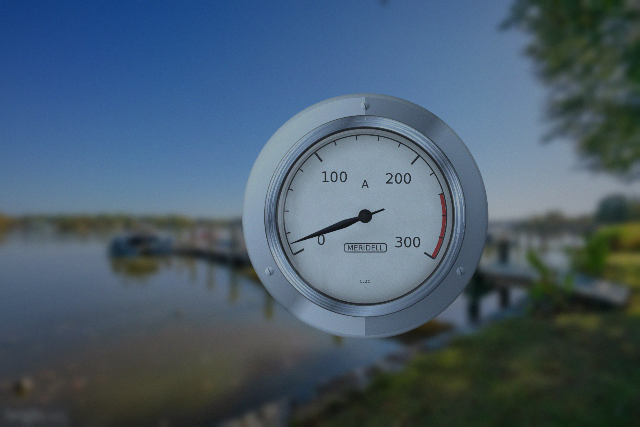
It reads 10 A
